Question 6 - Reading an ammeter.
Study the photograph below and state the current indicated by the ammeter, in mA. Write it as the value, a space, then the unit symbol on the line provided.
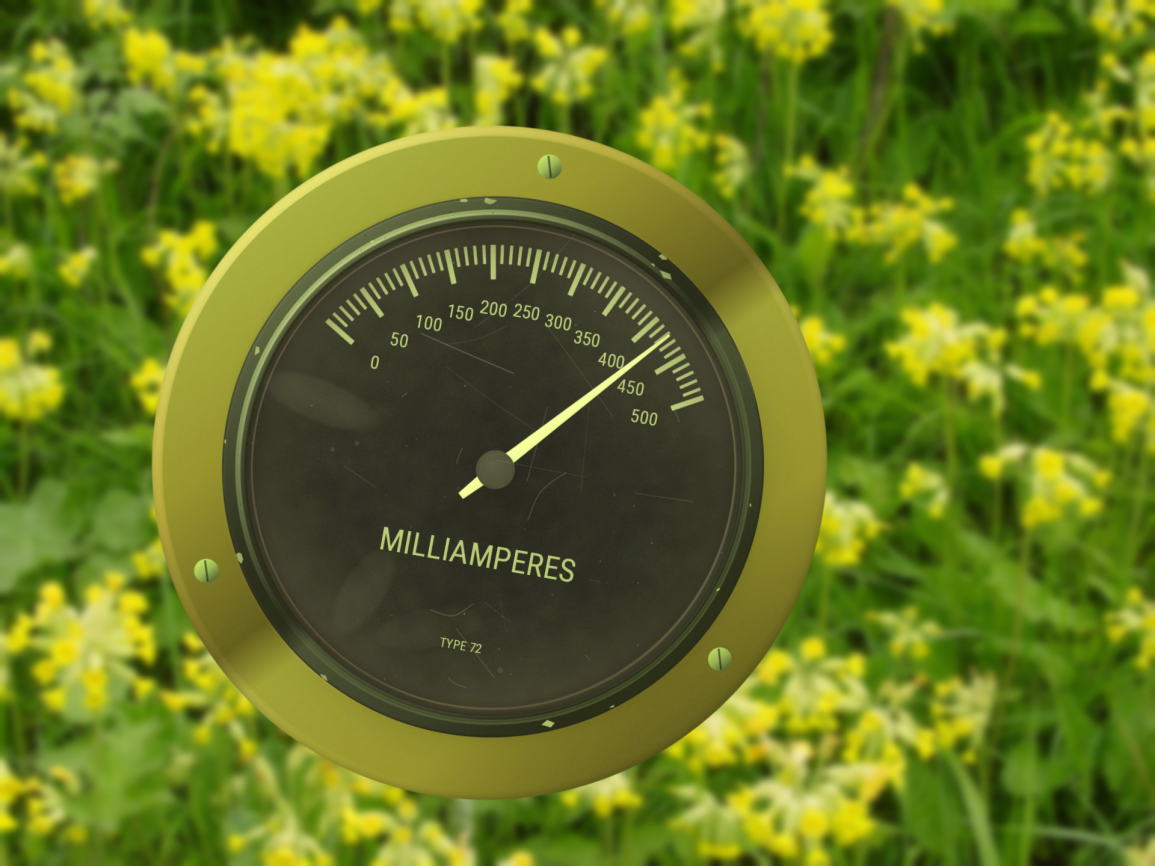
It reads 420 mA
